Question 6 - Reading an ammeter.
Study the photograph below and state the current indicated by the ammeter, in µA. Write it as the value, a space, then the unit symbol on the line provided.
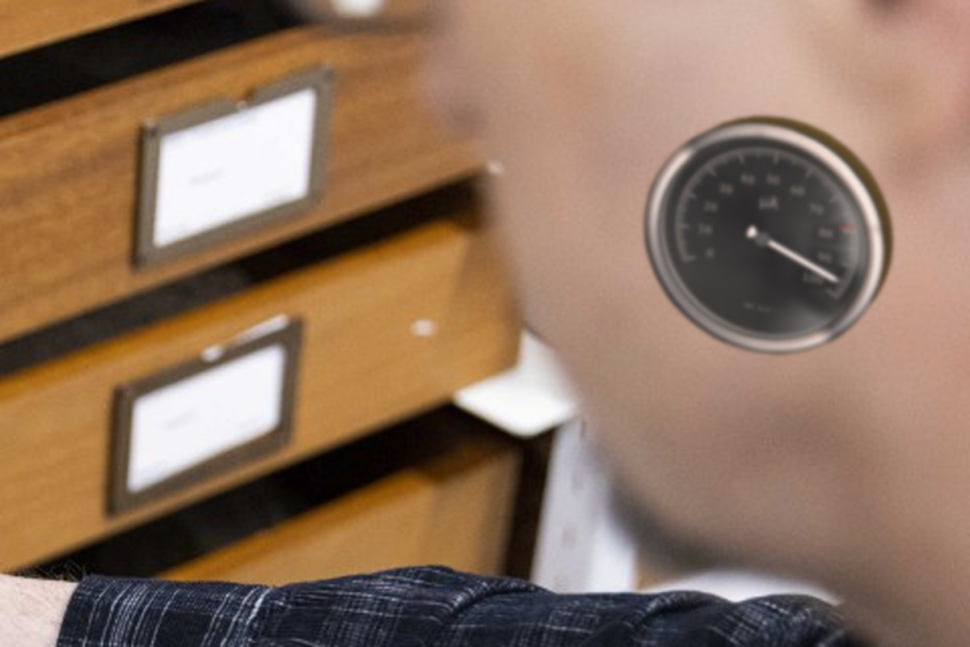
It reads 95 µA
